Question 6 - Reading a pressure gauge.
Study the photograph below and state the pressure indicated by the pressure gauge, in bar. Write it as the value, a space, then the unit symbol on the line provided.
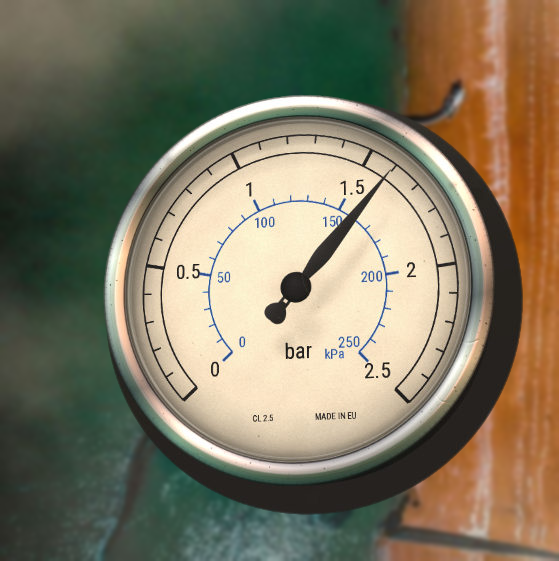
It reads 1.6 bar
